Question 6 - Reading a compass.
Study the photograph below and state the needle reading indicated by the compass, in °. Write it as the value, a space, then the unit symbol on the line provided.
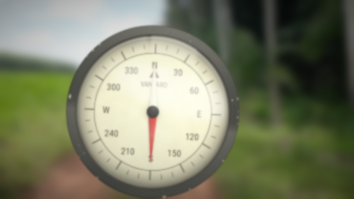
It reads 180 °
